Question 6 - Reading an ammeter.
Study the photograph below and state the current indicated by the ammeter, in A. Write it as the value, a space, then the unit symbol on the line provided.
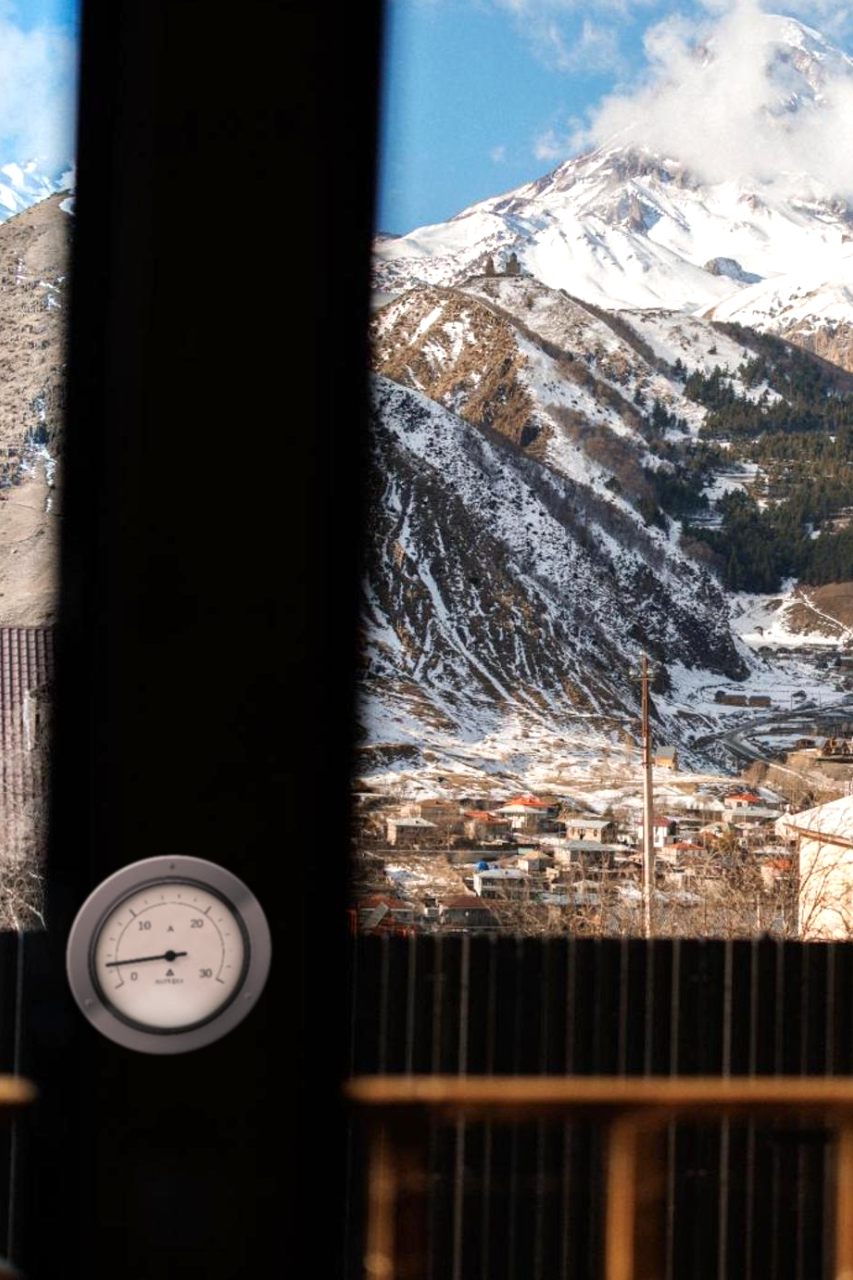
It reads 3 A
